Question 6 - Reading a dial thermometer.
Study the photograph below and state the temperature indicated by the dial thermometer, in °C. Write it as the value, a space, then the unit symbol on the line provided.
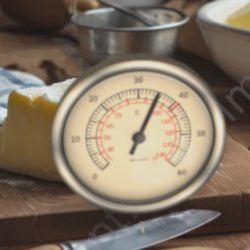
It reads 35 °C
